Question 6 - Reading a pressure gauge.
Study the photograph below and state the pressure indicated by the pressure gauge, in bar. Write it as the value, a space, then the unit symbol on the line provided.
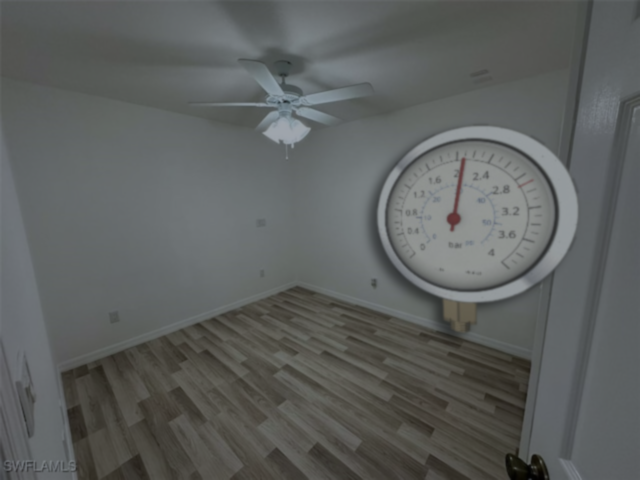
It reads 2.1 bar
